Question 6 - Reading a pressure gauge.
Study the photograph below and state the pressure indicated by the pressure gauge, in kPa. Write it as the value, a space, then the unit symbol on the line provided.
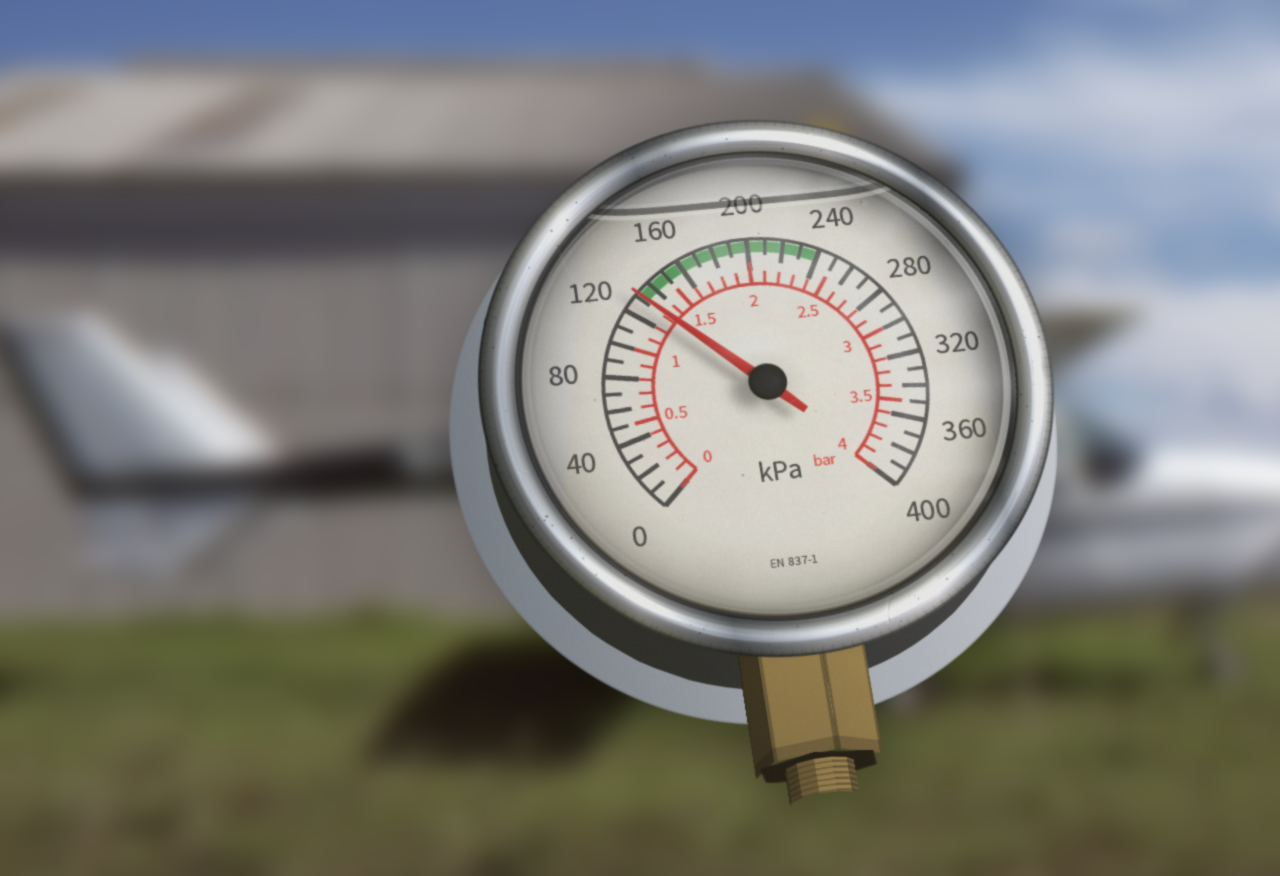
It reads 130 kPa
